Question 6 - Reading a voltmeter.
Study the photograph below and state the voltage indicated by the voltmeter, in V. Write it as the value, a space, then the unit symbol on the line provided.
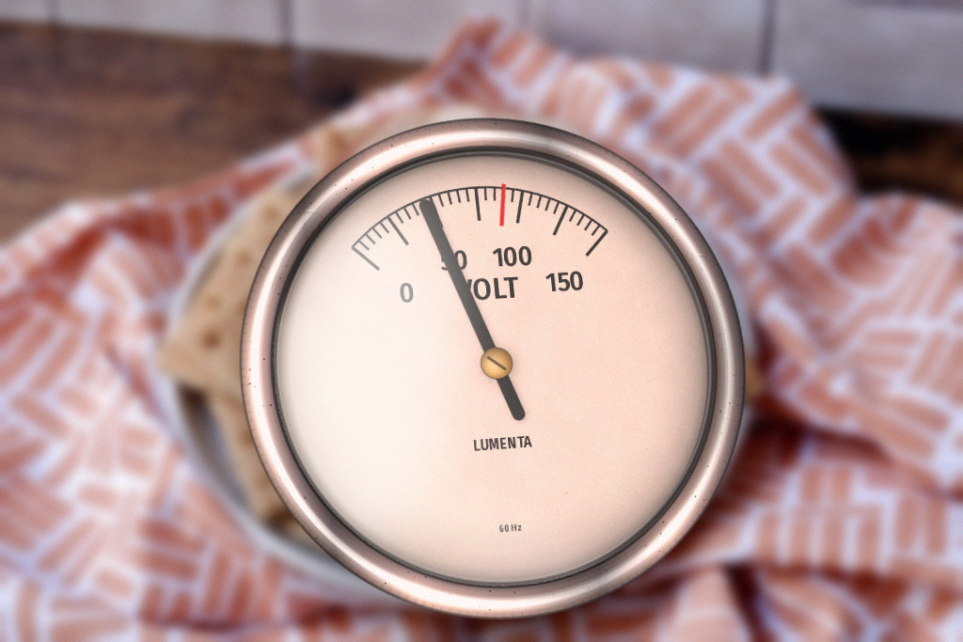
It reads 45 V
